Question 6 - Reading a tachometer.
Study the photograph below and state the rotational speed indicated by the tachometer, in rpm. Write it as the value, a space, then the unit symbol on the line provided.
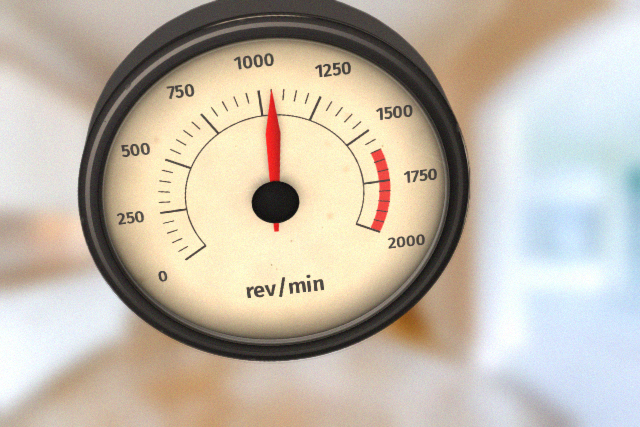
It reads 1050 rpm
